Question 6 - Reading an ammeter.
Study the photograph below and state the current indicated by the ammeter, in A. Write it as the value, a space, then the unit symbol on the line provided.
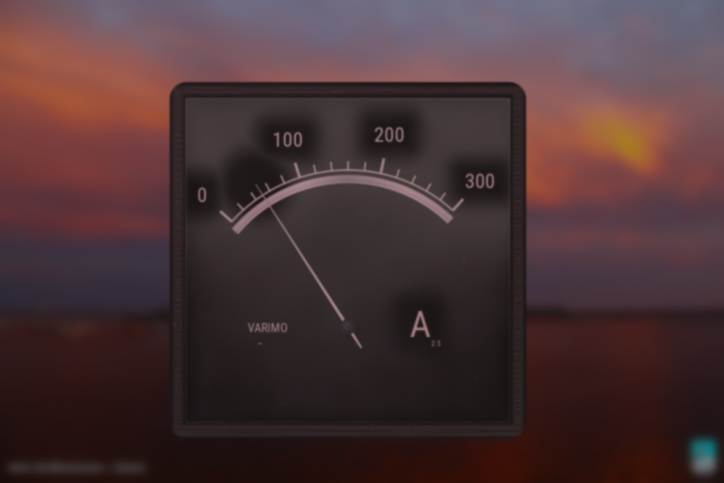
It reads 50 A
